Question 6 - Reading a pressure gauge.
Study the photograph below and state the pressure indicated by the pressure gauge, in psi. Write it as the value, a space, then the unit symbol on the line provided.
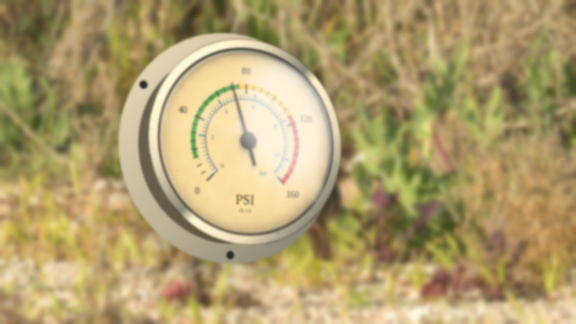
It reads 70 psi
